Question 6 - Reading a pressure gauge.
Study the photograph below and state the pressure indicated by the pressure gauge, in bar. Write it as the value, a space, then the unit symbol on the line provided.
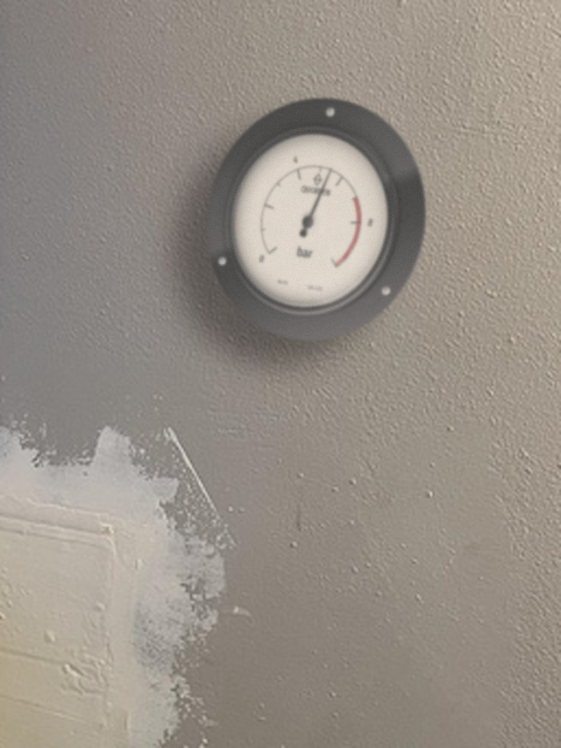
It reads 5.5 bar
